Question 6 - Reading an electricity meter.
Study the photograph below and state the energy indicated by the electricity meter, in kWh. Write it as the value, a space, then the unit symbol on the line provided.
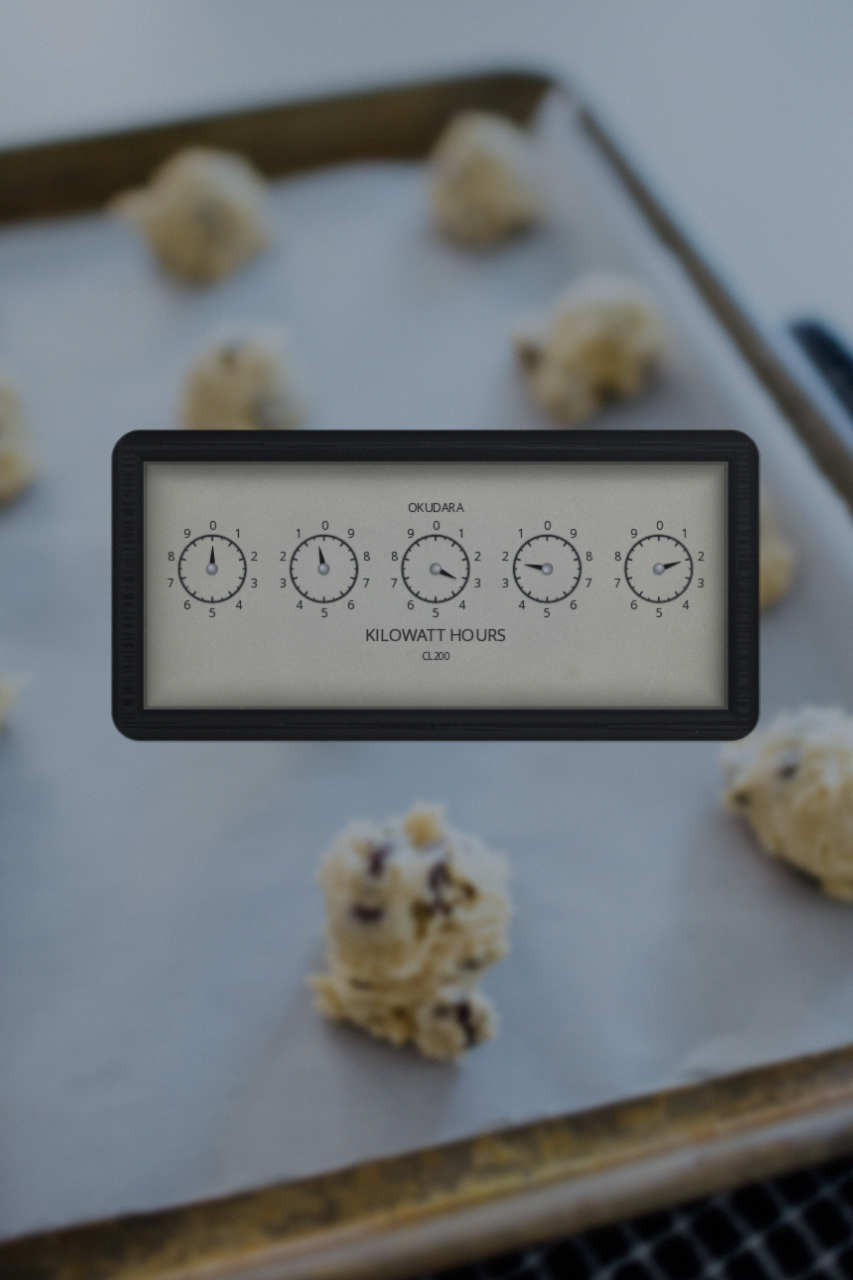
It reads 322 kWh
